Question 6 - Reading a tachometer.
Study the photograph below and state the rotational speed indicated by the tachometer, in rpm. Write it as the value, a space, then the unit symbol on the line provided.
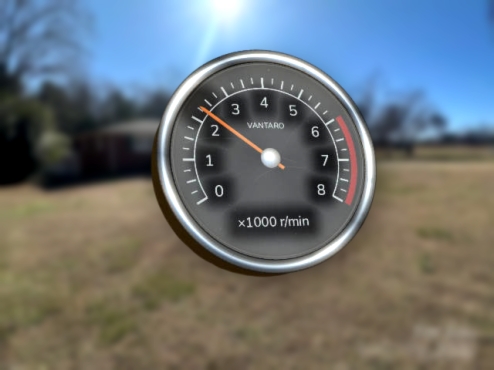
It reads 2250 rpm
